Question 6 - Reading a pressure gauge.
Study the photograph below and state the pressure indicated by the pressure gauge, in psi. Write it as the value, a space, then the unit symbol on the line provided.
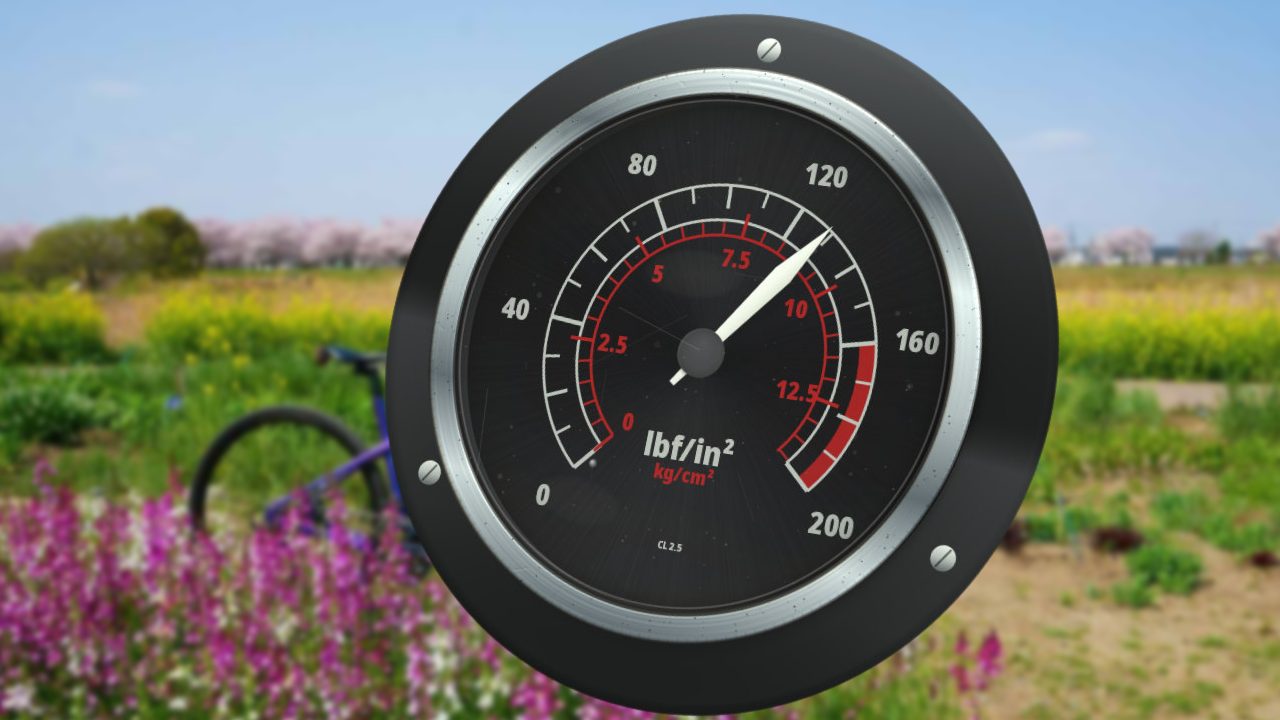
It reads 130 psi
